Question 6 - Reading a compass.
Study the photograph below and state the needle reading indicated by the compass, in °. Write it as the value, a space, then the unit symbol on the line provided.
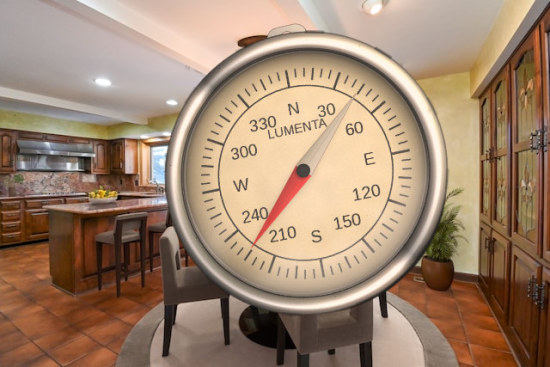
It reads 225 °
